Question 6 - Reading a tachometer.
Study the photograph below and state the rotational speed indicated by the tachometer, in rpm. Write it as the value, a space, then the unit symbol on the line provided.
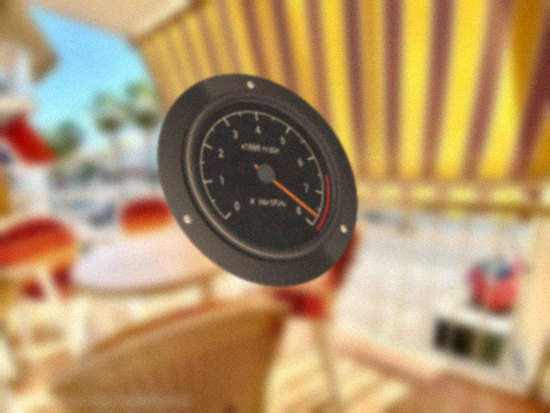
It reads 7750 rpm
